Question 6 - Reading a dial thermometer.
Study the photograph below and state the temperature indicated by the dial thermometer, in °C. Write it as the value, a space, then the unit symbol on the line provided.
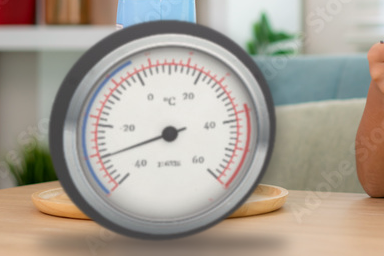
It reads -30 °C
